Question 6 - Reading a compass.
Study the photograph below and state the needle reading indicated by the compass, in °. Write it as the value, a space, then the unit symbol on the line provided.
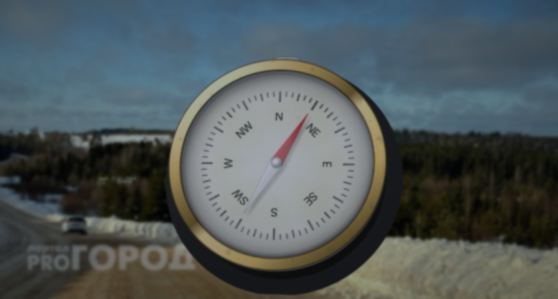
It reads 30 °
